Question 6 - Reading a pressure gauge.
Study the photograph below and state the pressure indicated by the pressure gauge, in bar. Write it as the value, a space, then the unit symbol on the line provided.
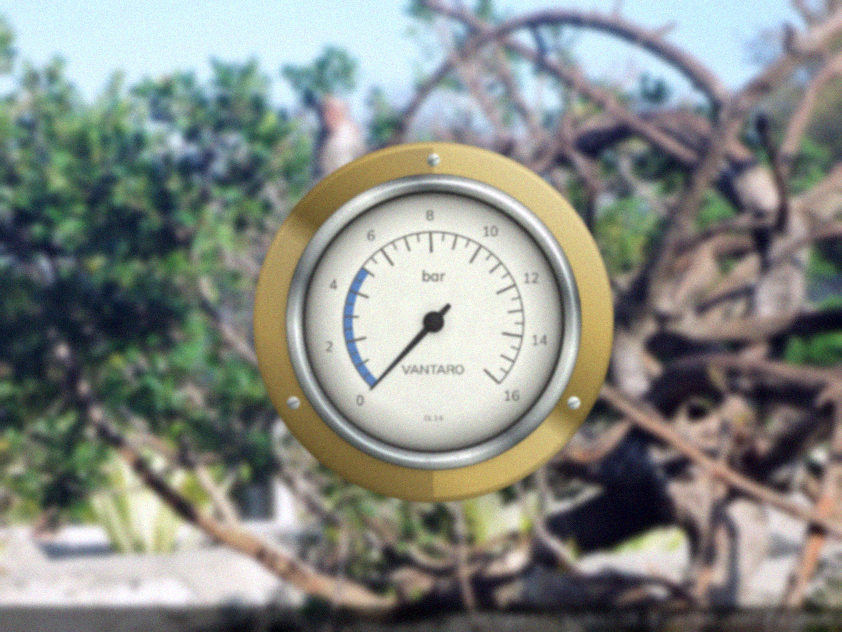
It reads 0 bar
